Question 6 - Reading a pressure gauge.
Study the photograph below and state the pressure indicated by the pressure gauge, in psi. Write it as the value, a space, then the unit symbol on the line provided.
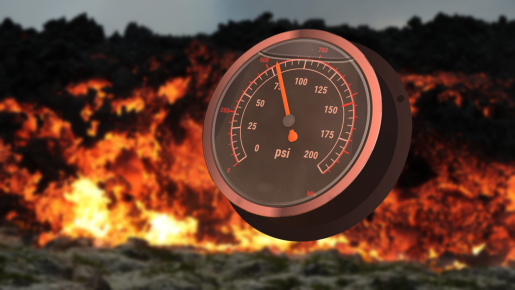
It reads 80 psi
